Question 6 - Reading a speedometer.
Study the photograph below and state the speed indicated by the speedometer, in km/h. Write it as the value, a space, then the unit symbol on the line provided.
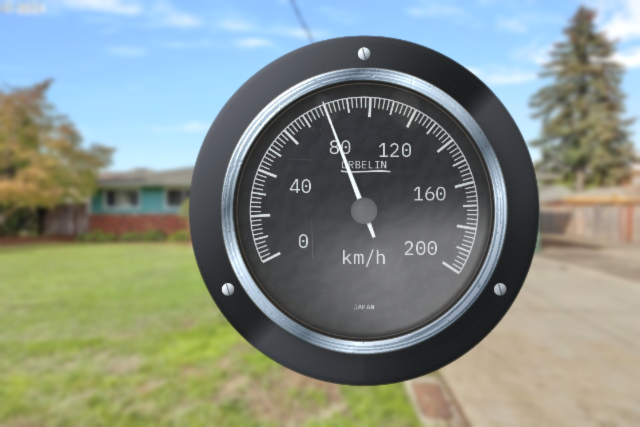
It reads 80 km/h
